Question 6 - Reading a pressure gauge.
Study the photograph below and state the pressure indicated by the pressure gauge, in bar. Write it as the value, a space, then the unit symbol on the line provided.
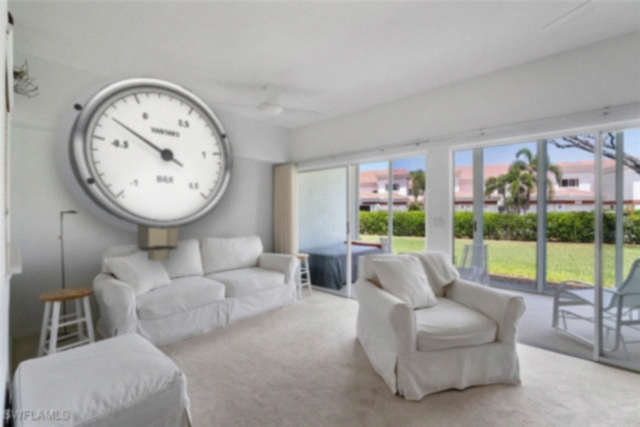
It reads -0.3 bar
